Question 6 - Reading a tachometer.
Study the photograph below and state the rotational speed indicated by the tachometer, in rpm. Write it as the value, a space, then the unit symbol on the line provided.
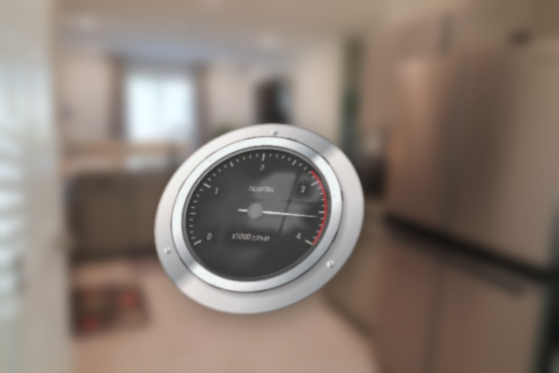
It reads 3600 rpm
